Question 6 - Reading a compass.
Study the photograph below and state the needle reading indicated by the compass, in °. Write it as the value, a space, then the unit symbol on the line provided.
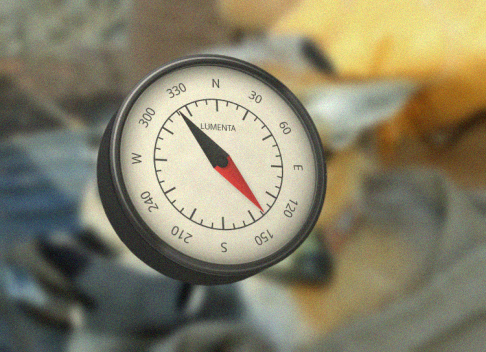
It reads 140 °
